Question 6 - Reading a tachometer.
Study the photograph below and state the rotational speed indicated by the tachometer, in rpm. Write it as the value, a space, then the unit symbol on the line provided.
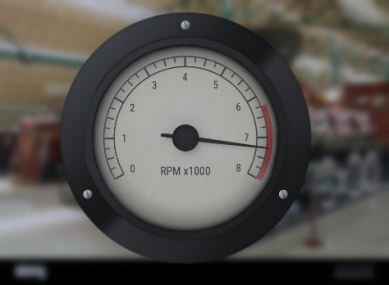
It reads 7250 rpm
